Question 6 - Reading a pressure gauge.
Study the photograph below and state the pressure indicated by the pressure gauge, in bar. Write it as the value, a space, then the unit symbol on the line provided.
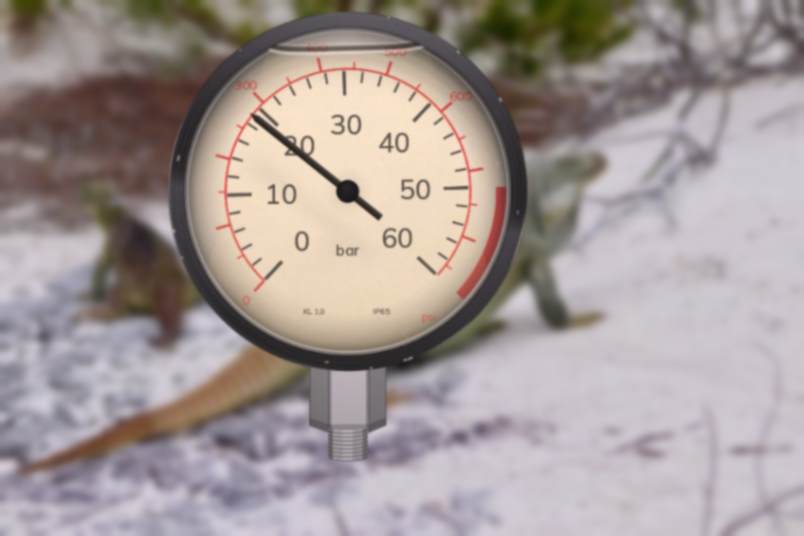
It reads 19 bar
